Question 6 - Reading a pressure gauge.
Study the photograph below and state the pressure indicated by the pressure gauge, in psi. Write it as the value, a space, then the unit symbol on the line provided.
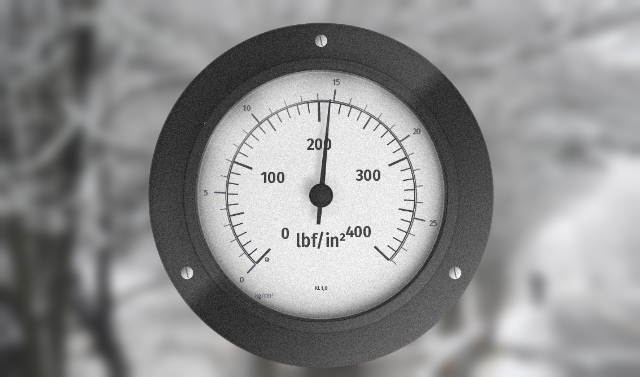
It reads 210 psi
